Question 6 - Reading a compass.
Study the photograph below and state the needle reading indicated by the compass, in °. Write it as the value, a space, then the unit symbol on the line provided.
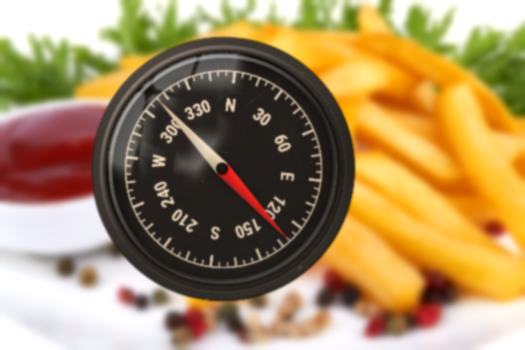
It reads 130 °
